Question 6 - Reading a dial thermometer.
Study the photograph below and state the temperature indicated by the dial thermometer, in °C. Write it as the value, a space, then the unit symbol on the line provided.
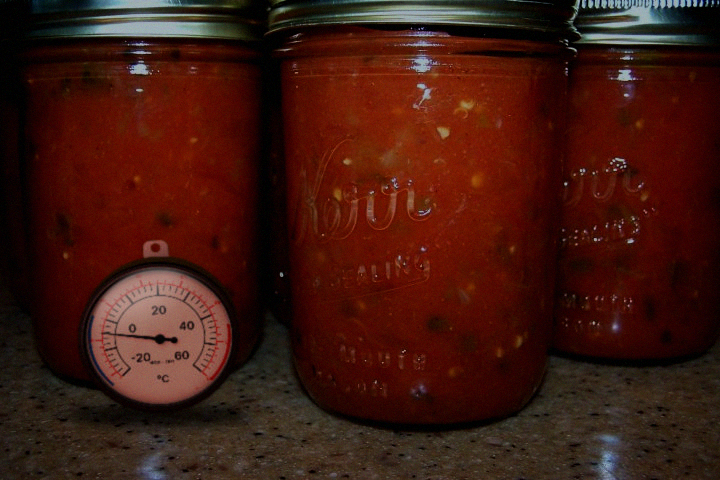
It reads -4 °C
